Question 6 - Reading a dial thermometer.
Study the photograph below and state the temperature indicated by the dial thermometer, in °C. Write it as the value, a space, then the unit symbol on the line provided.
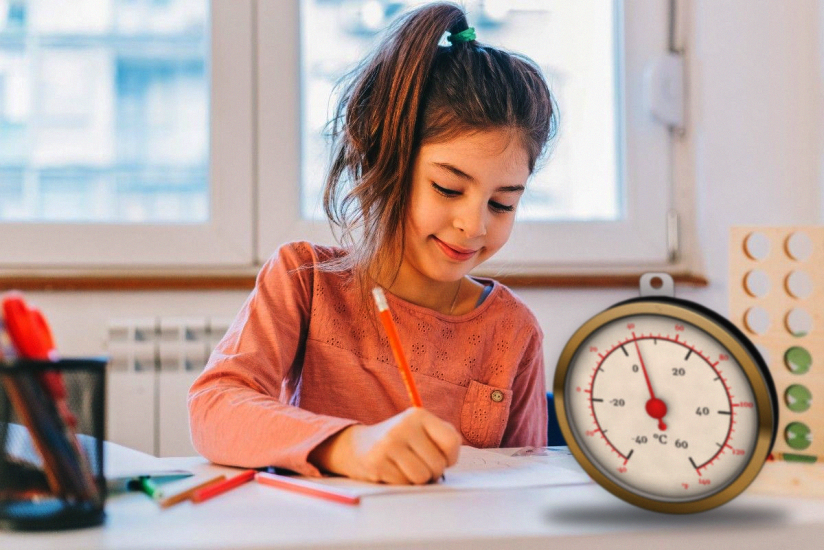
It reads 5 °C
